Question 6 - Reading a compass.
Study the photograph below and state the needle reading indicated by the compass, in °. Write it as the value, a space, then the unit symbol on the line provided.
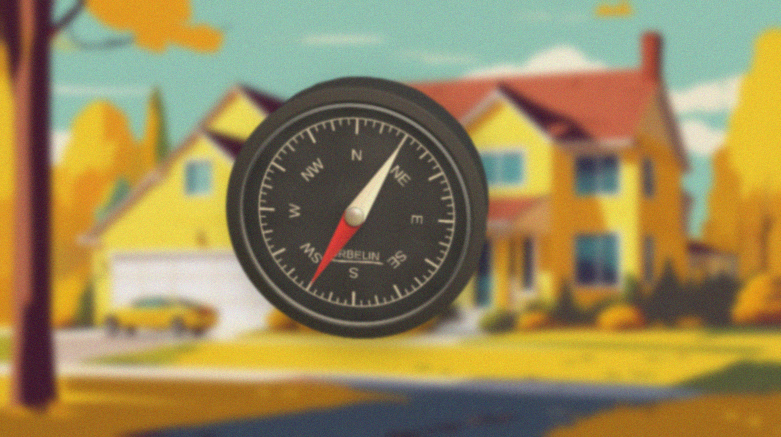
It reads 210 °
